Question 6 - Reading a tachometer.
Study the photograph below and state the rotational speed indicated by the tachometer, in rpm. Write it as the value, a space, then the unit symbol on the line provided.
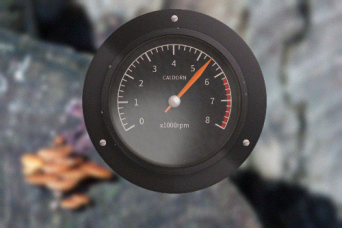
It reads 5400 rpm
